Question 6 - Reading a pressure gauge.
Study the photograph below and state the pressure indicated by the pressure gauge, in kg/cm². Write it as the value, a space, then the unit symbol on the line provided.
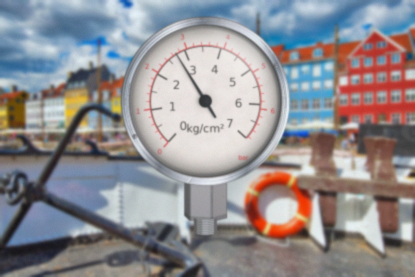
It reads 2.75 kg/cm²
